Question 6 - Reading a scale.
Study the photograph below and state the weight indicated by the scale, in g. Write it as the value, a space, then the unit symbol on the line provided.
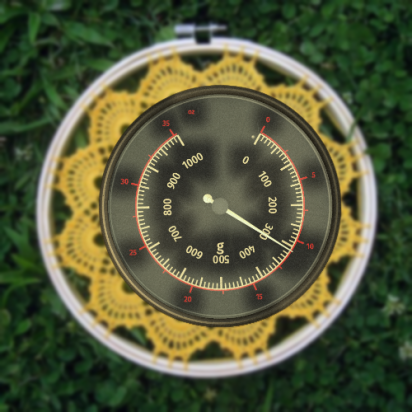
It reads 310 g
